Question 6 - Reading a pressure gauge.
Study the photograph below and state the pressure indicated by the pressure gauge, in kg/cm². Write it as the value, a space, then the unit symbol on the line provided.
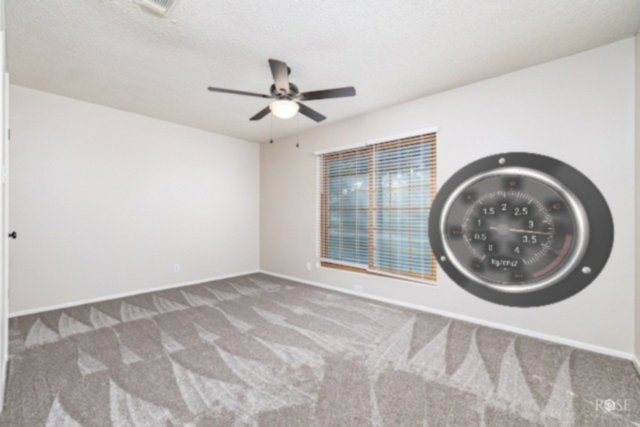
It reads 3.25 kg/cm²
